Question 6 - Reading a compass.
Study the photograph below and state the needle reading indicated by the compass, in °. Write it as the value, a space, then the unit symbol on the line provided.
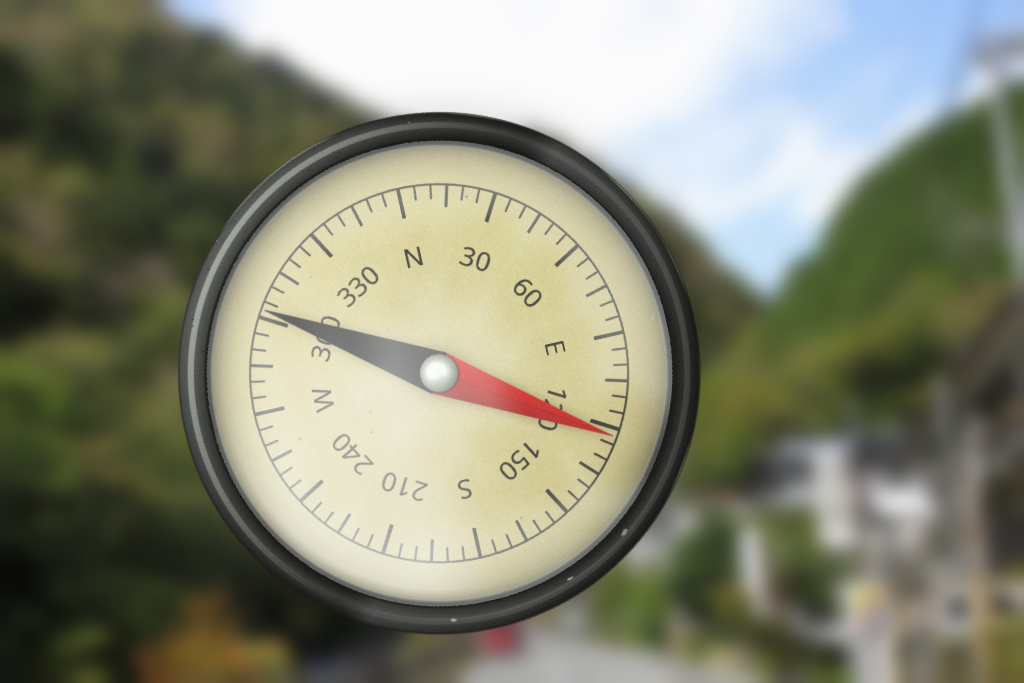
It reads 122.5 °
